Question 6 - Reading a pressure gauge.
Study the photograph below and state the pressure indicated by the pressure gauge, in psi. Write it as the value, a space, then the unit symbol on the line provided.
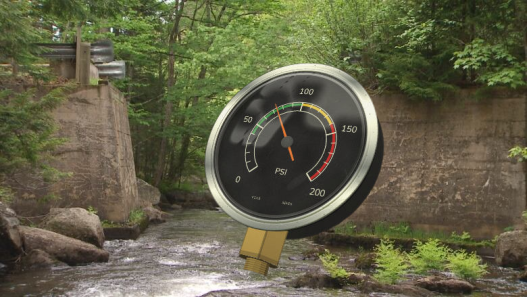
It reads 75 psi
